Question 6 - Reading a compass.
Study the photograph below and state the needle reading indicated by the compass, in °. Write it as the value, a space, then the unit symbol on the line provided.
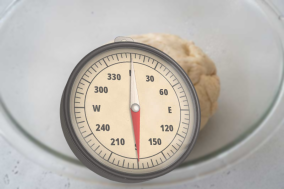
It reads 180 °
